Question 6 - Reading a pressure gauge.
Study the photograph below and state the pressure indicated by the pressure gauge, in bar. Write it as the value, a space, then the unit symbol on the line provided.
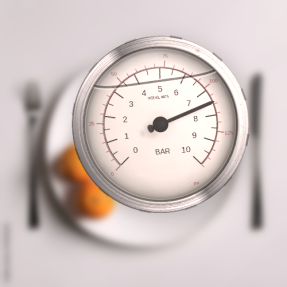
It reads 7.5 bar
